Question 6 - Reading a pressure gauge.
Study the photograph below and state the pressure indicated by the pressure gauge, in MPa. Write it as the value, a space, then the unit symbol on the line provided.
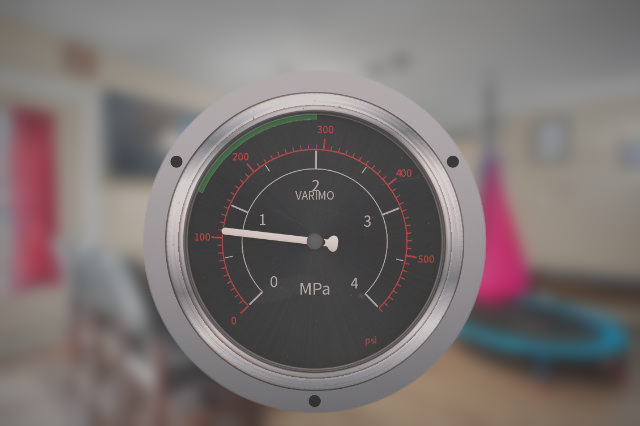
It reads 0.75 MPa
